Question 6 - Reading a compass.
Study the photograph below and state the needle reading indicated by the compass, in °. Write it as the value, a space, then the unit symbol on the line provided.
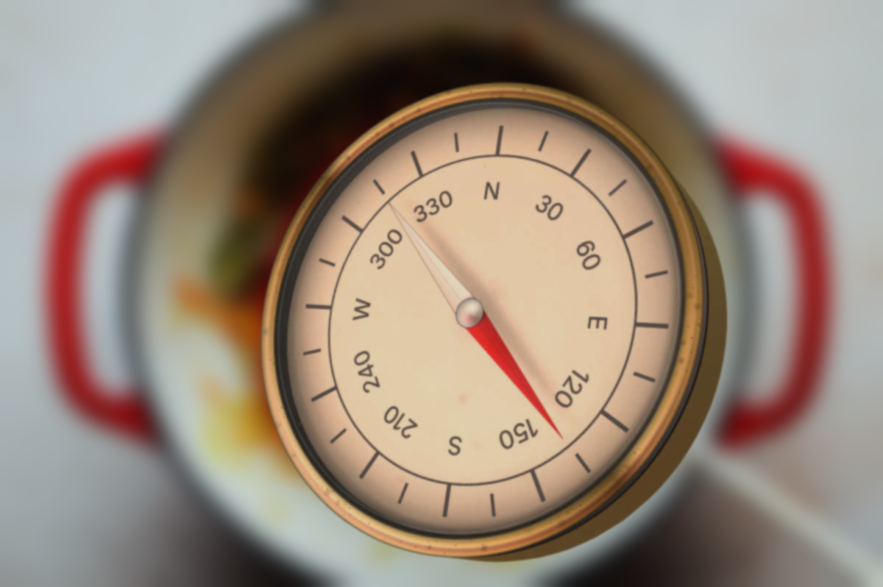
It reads 135 °
